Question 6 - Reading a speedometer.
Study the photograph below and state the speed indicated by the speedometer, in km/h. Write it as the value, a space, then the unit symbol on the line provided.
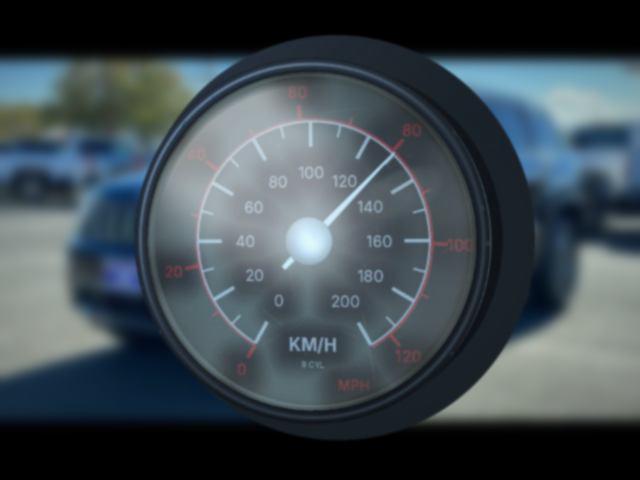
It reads 130 km/h
